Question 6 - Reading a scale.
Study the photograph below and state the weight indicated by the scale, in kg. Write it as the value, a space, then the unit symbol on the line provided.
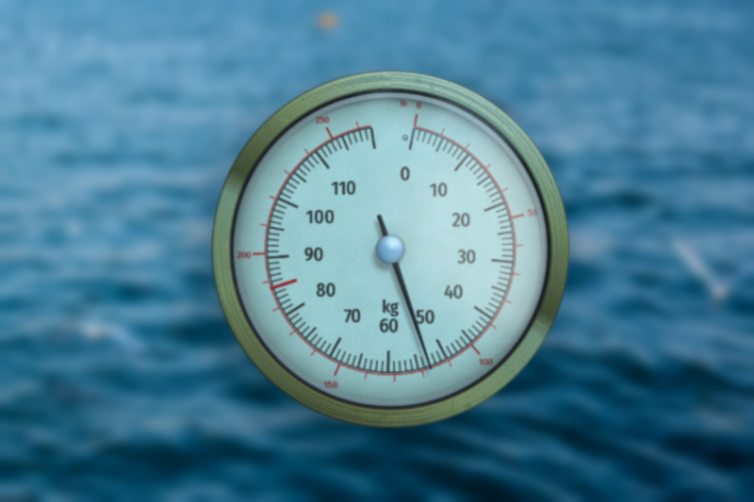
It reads 53 kg
